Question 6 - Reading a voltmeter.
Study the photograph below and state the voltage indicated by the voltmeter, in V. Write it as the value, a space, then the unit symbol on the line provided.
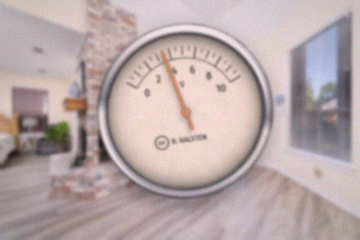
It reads 3.5 V
